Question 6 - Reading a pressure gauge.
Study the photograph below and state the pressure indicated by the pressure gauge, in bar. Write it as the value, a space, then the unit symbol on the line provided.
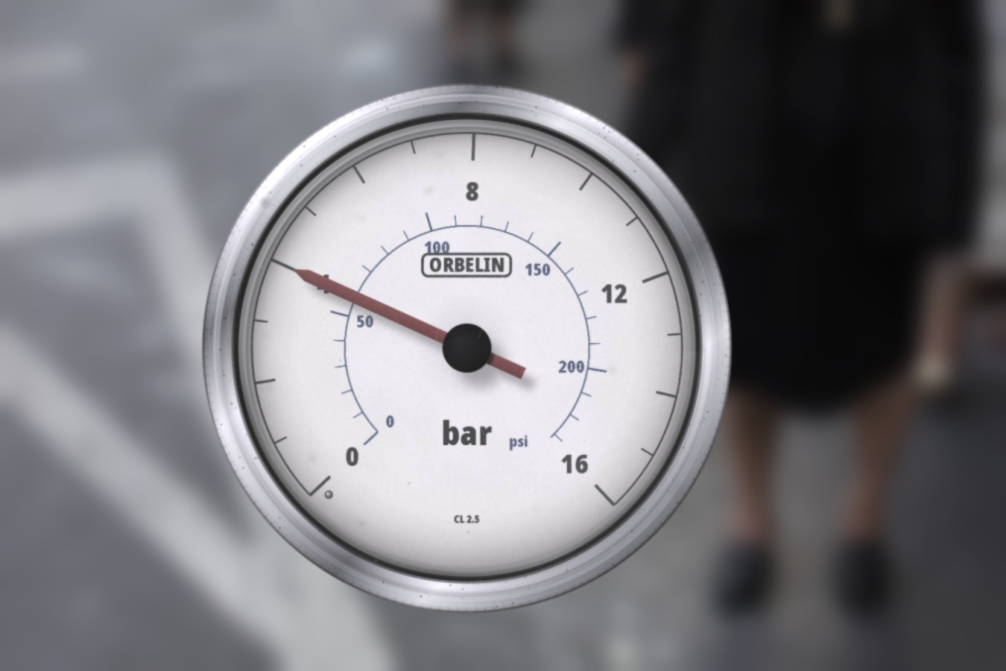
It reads 4 bar
